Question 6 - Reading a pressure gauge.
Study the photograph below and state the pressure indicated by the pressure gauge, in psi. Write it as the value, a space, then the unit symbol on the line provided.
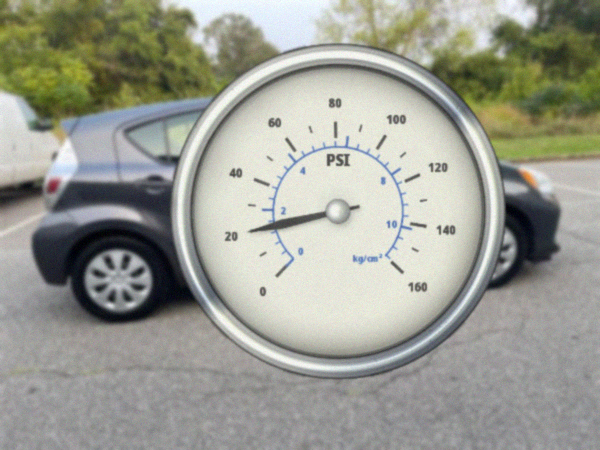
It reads 20 psi
